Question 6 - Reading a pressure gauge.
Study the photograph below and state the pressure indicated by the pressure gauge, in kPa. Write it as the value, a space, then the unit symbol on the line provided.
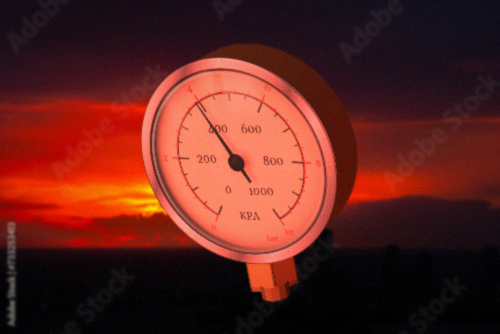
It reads 400 kPa
